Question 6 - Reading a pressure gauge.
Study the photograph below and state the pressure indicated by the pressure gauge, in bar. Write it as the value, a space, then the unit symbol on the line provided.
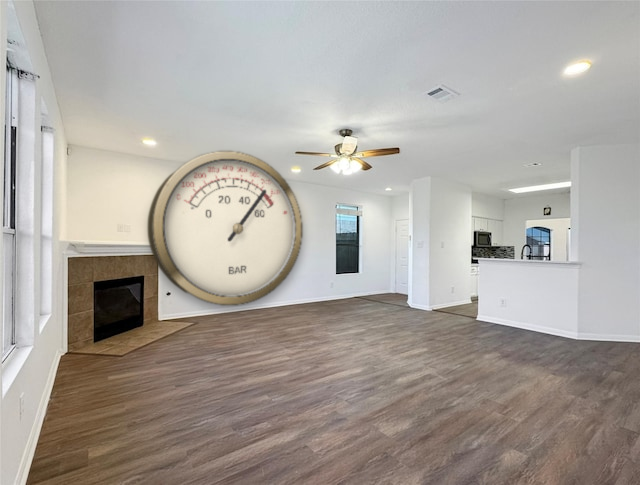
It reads 50 bar
